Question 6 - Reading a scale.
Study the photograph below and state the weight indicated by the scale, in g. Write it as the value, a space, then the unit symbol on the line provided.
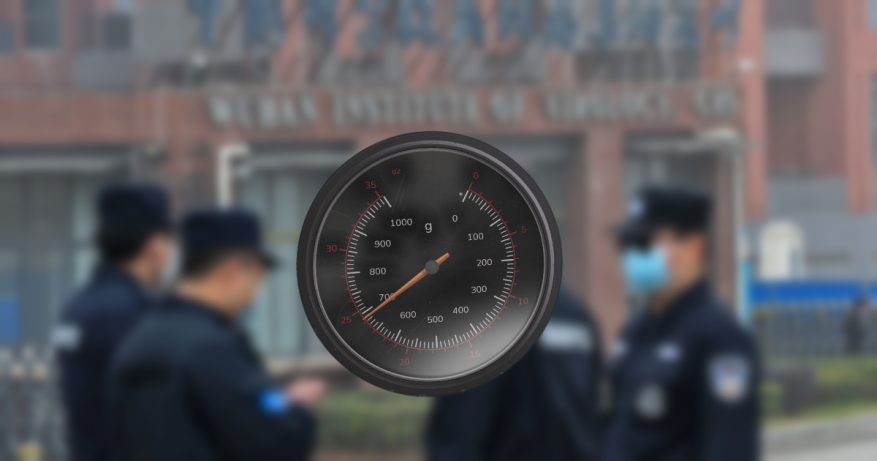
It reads 690 g
